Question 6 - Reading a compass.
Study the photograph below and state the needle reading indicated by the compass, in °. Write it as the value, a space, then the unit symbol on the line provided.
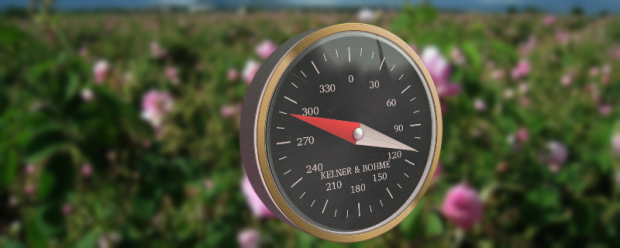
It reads 290 °
